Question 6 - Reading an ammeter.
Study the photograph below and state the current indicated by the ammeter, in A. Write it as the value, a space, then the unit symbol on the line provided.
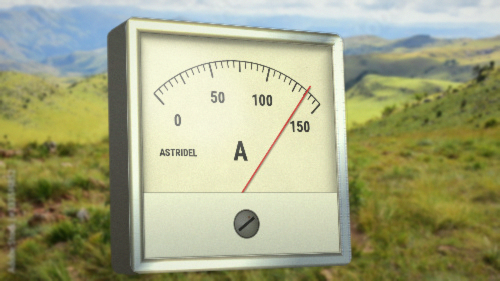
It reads 135 A
